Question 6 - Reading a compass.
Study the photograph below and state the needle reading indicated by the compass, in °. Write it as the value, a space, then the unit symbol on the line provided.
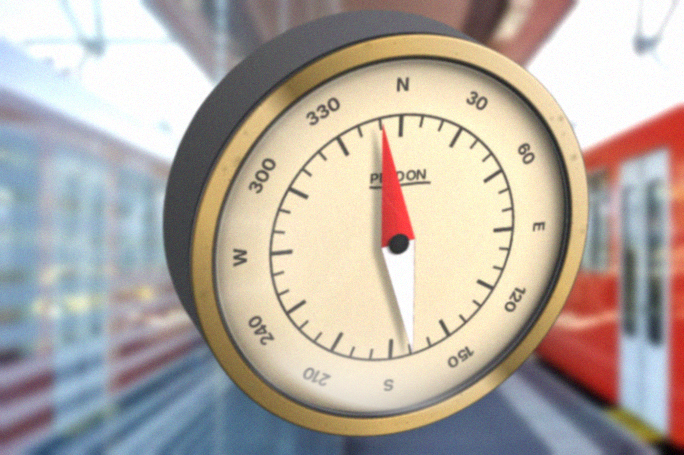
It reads 350 °
